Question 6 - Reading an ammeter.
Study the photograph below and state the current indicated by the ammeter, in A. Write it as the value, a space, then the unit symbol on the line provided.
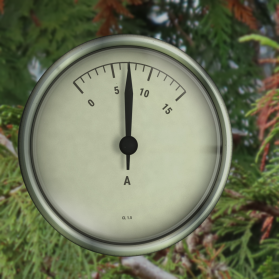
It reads 7 A
